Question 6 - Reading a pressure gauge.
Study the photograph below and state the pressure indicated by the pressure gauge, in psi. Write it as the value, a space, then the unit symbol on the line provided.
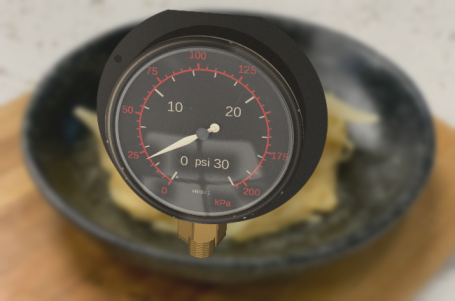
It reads 3 psi
